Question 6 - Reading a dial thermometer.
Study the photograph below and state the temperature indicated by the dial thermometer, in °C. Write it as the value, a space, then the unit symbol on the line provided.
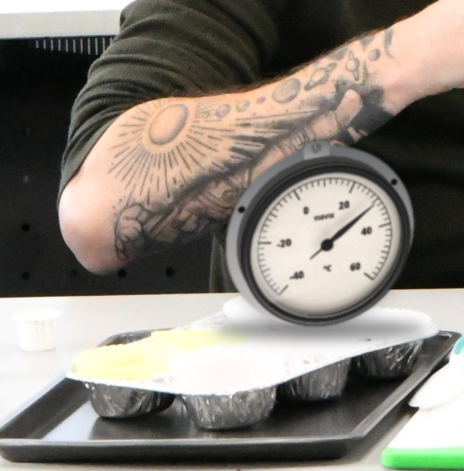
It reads 30 °C
